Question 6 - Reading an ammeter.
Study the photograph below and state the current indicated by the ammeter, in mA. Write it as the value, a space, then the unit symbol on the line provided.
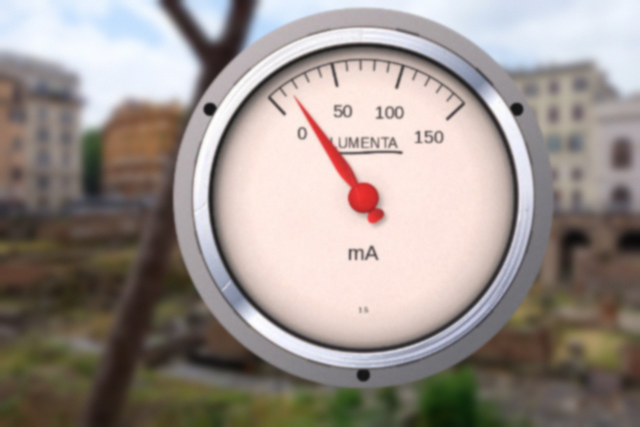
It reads 15 mA
